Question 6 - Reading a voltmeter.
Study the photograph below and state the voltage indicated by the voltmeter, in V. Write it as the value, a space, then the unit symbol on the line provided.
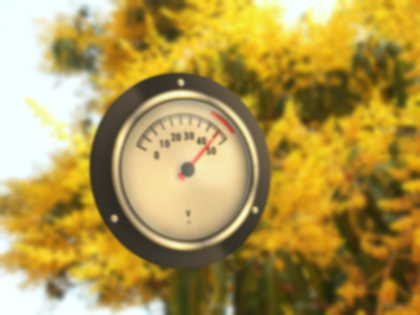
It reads 45 V
